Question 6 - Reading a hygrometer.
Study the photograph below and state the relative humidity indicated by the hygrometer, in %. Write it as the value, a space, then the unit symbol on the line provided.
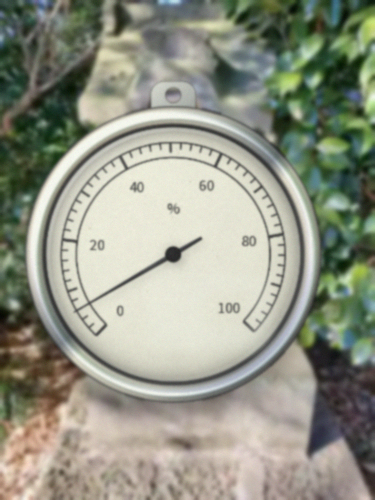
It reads 6 %
